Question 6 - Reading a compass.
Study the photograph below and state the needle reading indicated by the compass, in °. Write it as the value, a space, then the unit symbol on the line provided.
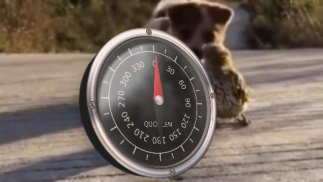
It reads 0 °
